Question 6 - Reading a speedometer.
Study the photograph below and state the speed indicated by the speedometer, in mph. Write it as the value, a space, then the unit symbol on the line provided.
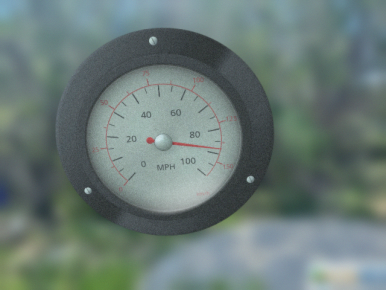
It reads 87.5 mph
